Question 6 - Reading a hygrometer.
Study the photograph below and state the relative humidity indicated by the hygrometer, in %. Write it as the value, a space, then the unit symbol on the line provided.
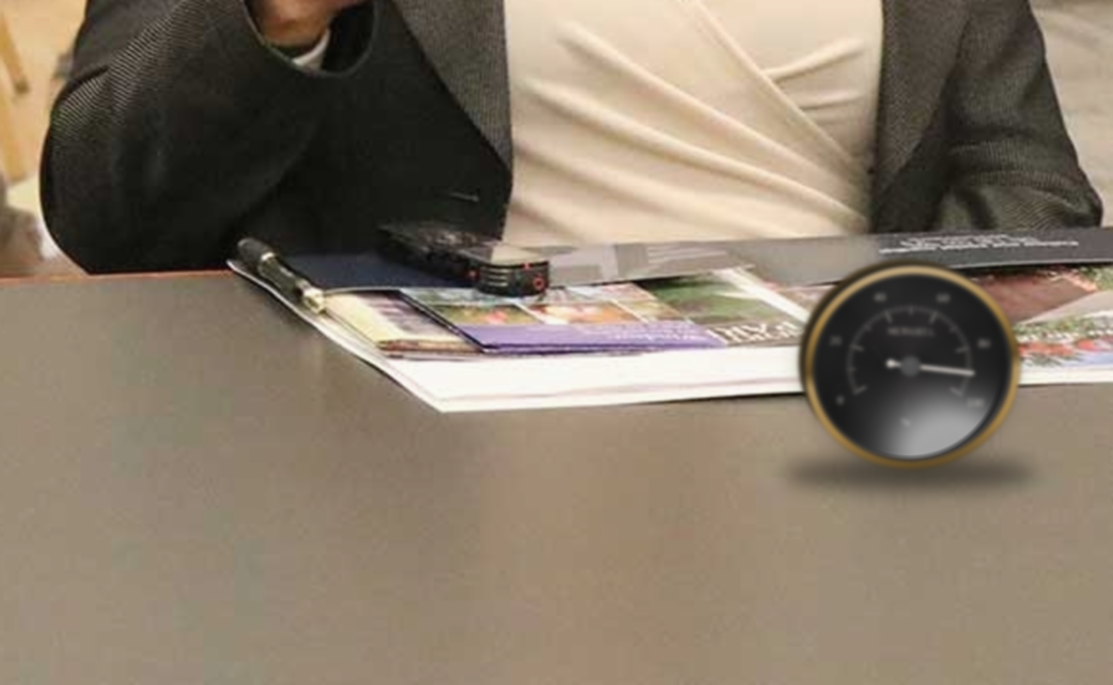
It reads 90 %
